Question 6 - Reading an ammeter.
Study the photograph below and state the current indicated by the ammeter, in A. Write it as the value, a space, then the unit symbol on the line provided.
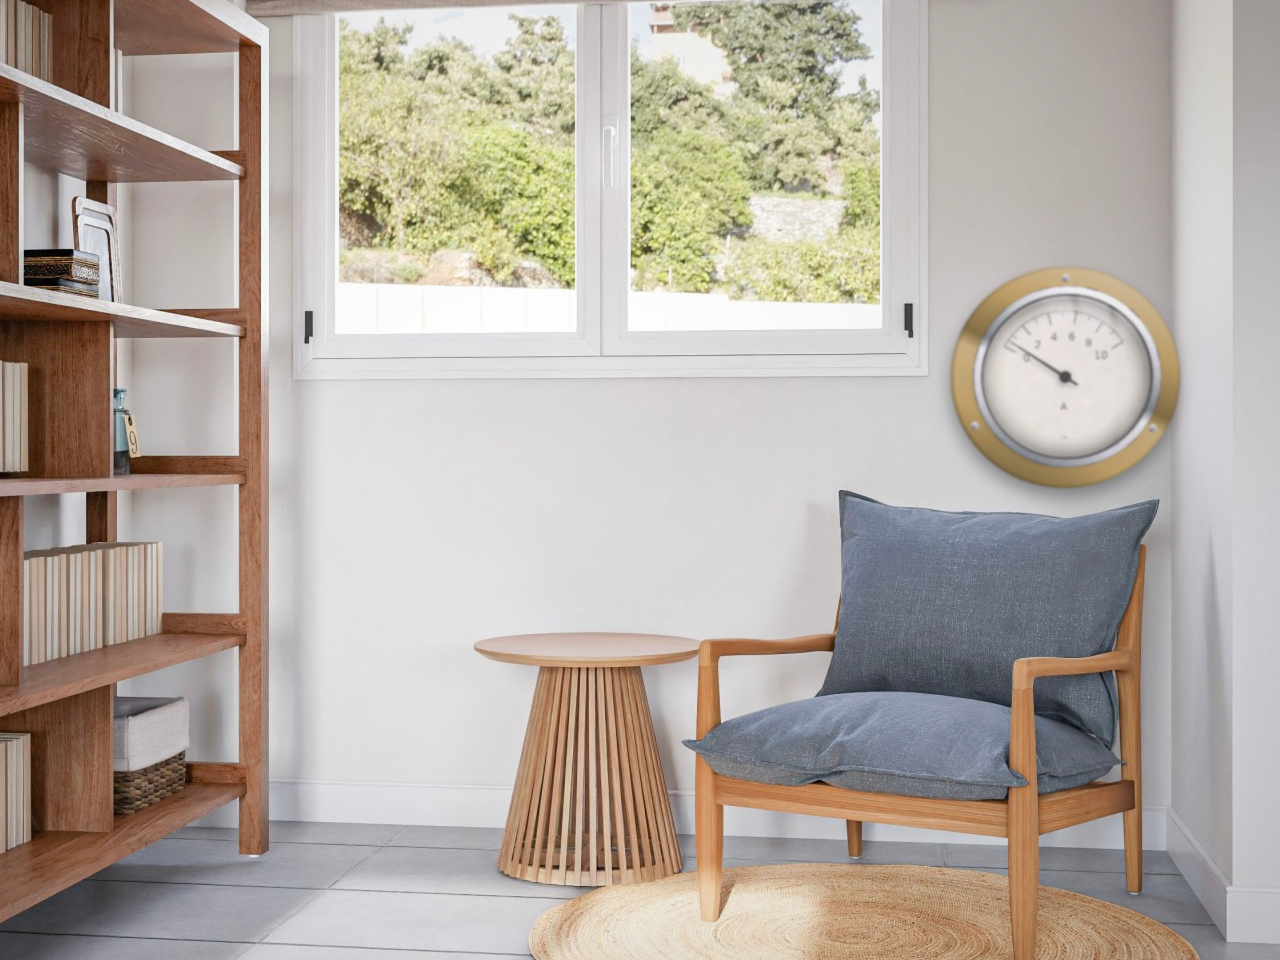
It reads 0.5 A
